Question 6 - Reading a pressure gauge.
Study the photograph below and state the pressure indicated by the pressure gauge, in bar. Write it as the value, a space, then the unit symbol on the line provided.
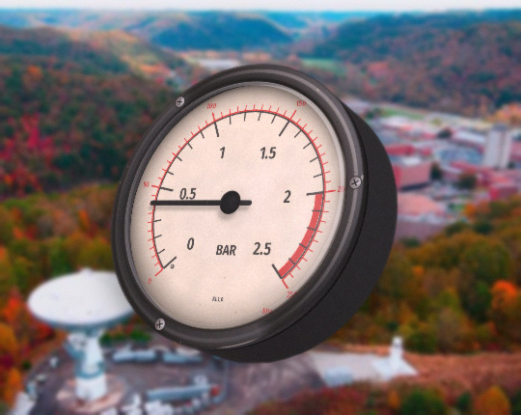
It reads 0.4 bar
